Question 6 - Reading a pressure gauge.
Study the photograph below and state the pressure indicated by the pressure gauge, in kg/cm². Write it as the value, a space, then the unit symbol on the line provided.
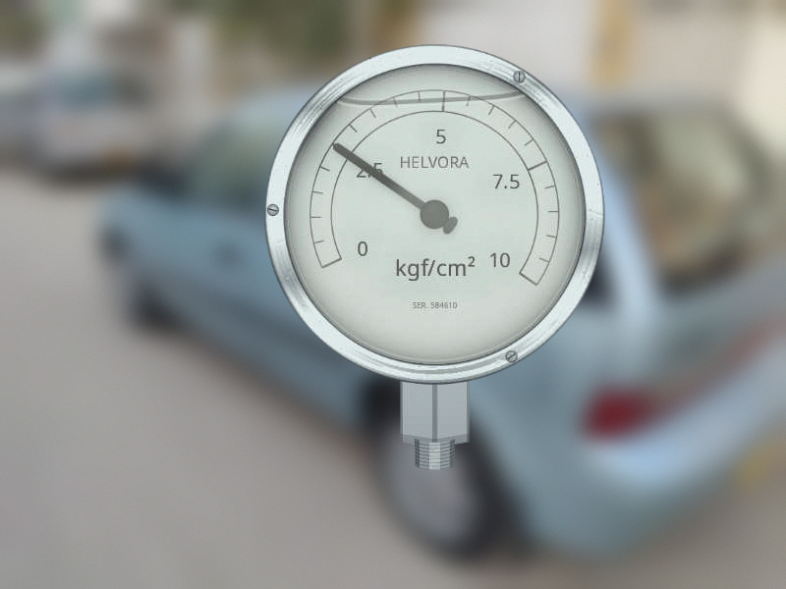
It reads 2.5 kg/cm²
